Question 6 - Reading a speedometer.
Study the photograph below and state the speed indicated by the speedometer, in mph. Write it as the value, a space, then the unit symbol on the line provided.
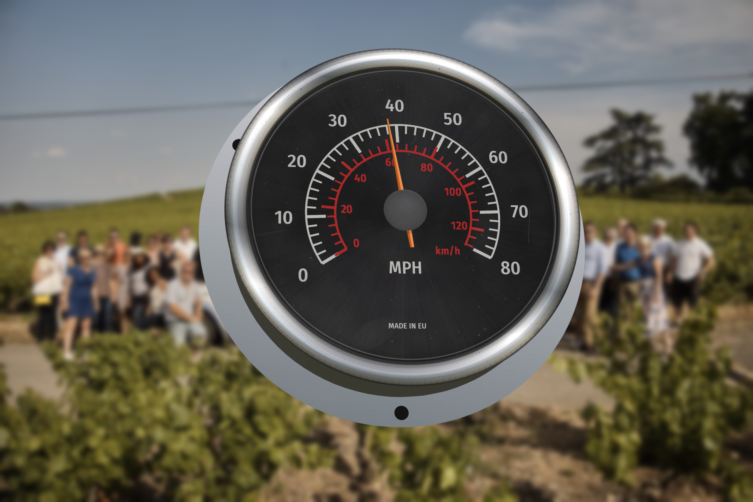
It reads 38 mph
